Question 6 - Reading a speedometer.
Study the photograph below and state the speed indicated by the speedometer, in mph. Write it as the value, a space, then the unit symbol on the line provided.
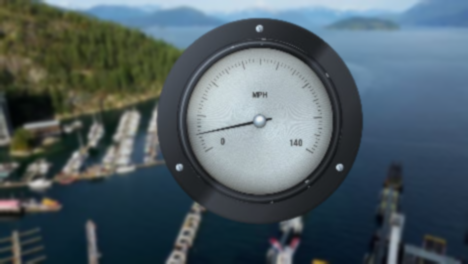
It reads 10 mph
